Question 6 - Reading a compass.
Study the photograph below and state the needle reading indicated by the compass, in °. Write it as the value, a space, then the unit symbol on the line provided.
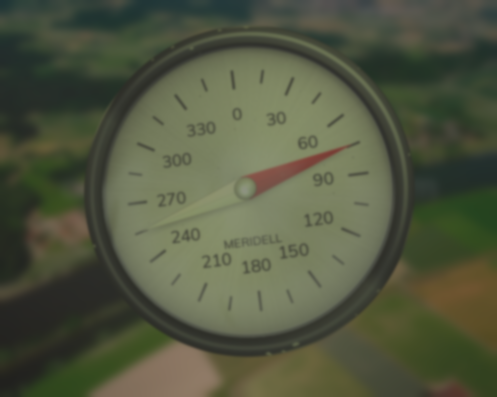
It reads 75 °
